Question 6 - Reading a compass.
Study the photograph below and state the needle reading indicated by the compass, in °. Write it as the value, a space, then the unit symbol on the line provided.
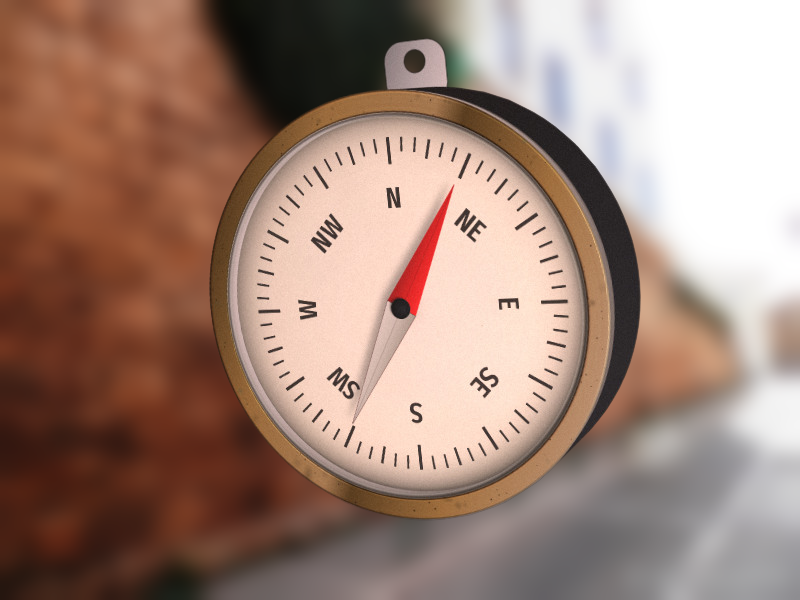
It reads 30 °
